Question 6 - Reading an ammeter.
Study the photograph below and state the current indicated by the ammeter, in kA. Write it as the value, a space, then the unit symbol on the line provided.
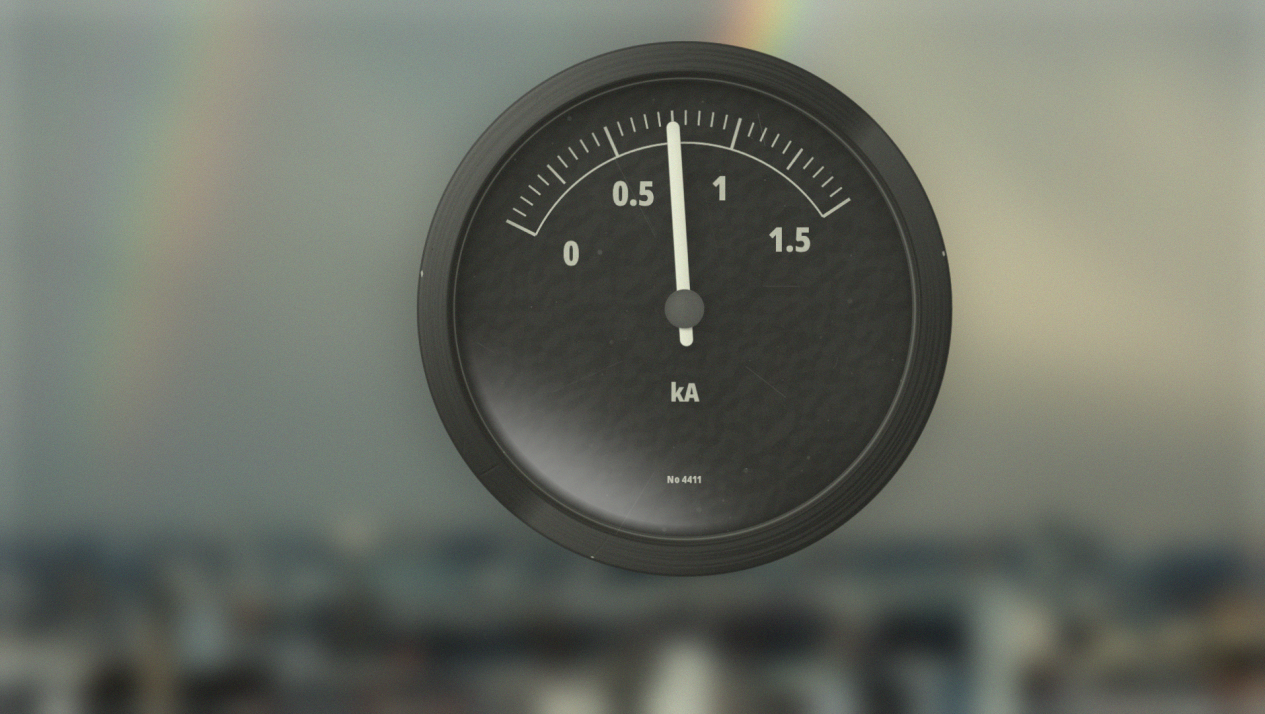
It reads 0.75 kA
